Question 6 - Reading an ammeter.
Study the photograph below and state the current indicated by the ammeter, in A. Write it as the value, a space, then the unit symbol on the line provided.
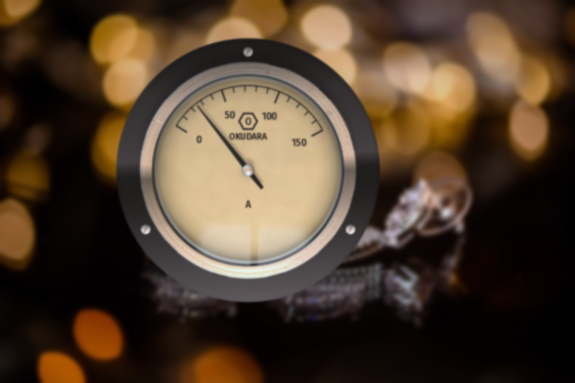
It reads 25 A
